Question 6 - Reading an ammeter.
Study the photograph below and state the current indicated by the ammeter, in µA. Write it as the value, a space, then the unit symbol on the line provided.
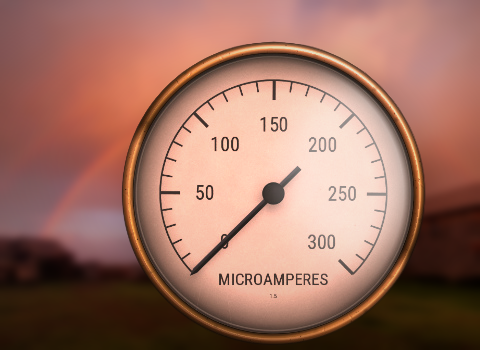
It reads 0 µA
